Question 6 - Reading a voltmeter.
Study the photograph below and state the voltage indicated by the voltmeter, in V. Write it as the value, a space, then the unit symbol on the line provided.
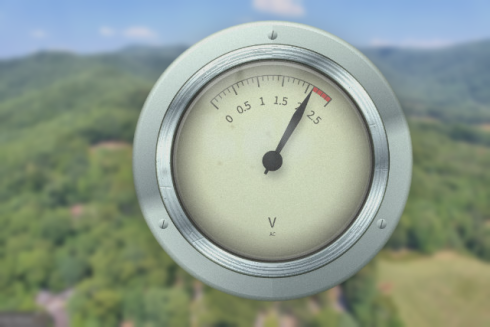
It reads 2.1 V
